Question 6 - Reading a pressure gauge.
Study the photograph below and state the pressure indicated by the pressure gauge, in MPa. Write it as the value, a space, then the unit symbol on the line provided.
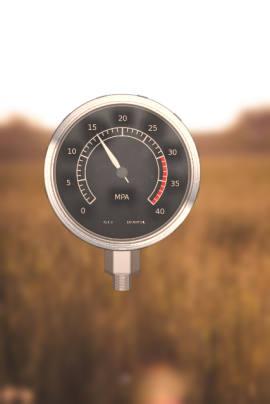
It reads 15 MPa
